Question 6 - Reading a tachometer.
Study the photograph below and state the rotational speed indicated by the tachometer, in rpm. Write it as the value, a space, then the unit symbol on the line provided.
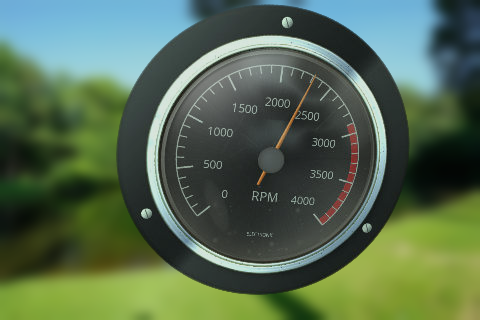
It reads 2300 rpm
